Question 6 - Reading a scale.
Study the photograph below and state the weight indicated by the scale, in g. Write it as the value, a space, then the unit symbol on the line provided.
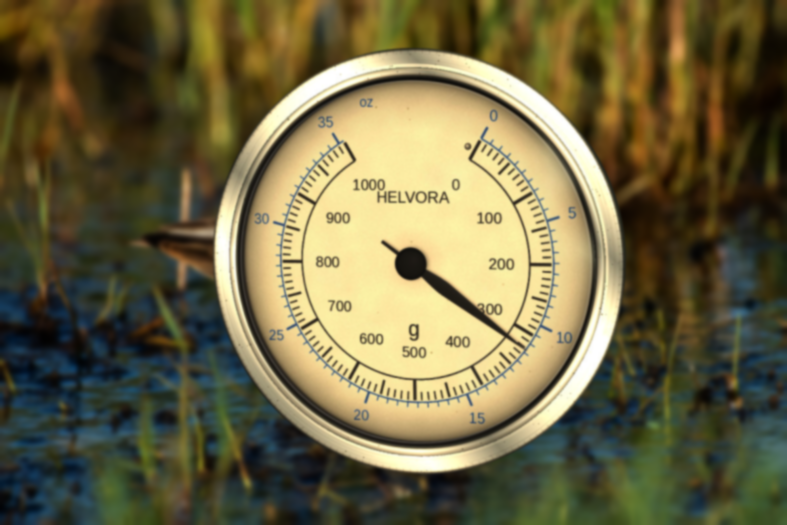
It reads 320 g
